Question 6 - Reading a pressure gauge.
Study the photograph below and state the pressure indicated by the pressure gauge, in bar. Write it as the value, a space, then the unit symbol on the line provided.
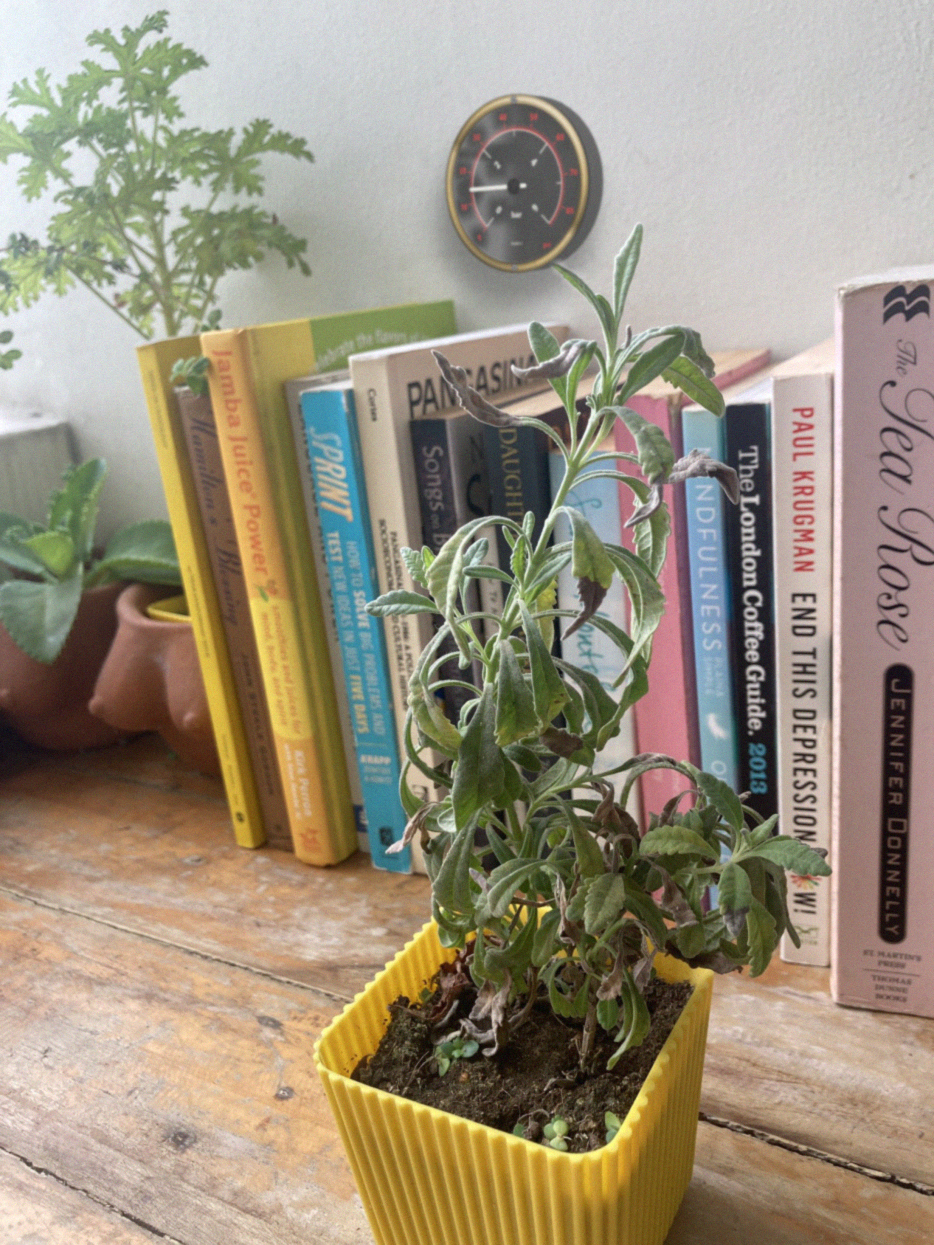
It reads 1 bar
